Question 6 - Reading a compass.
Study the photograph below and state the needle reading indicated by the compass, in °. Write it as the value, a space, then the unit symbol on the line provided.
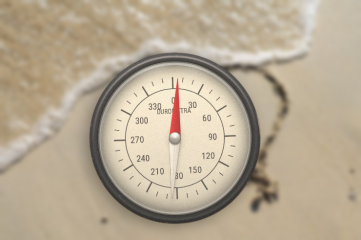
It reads 5 °
